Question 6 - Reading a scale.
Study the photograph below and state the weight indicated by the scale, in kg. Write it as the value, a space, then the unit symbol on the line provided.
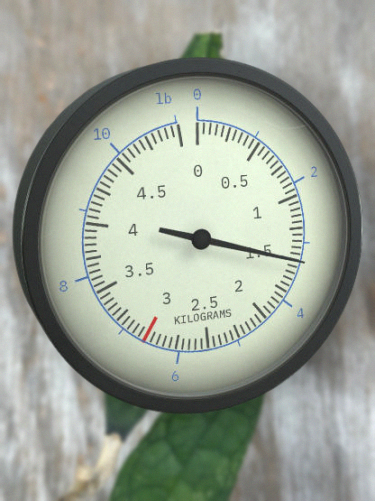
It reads 1.5 kg
